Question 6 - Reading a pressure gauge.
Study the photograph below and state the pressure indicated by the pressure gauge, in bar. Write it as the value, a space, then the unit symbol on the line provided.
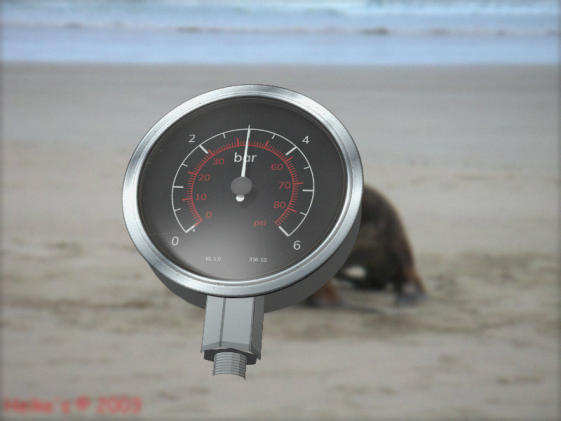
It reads 3 bar
